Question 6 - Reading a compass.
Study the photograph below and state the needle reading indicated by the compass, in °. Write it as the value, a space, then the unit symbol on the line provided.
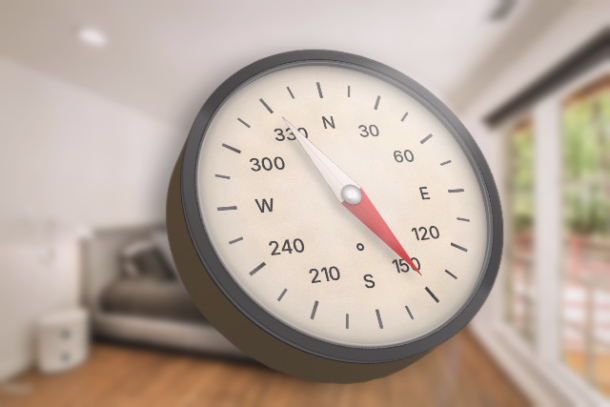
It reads 150 °
